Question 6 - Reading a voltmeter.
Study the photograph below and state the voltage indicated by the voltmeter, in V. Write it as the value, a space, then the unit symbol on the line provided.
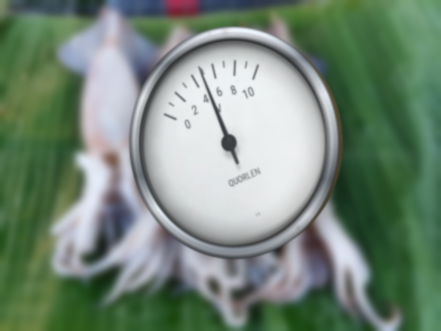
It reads 5 V
